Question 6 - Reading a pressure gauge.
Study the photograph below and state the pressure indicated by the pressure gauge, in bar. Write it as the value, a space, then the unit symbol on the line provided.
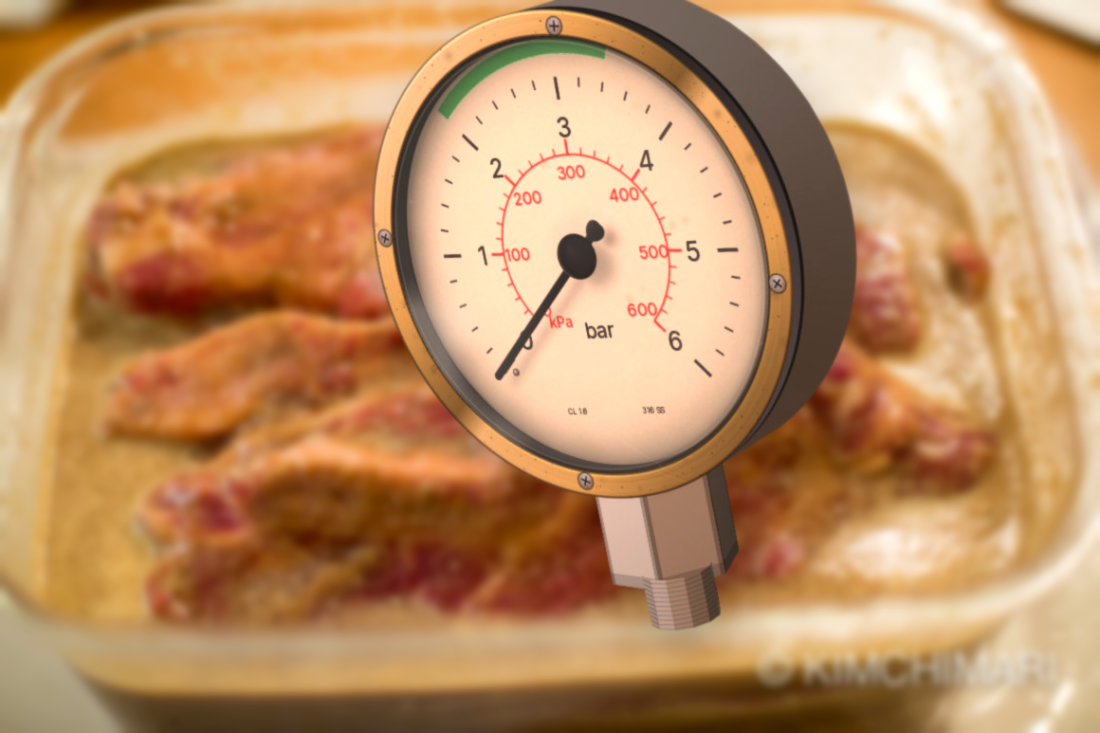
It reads 0 bar
